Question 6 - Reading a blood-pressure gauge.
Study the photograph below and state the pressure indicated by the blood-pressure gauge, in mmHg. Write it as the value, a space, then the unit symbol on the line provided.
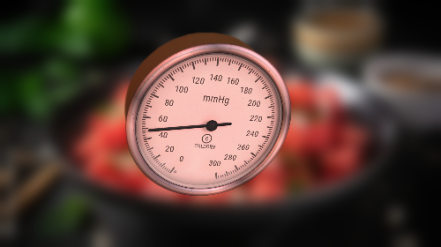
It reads 50 mmHg
